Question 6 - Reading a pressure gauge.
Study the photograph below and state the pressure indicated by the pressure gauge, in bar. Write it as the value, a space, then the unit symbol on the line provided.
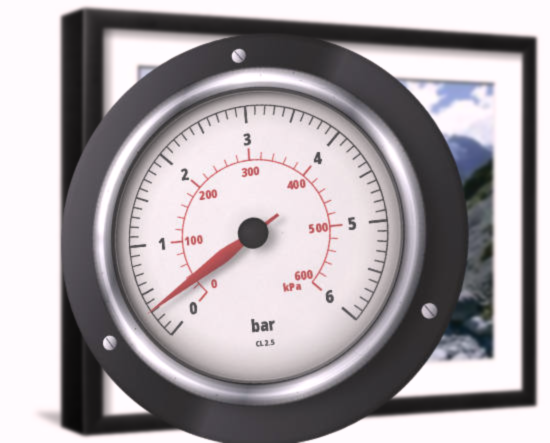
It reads 0.3 bar
